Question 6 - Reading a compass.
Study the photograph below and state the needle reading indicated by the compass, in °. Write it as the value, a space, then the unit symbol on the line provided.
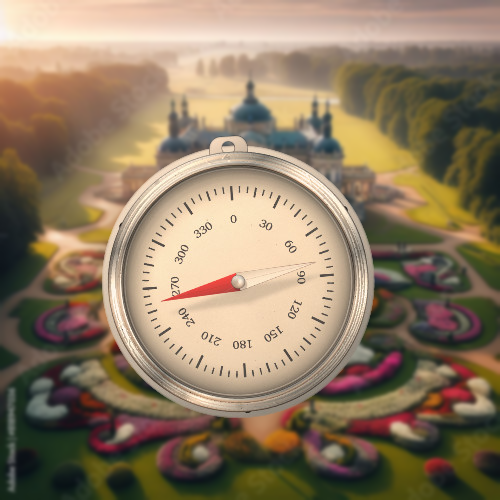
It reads 260 °
